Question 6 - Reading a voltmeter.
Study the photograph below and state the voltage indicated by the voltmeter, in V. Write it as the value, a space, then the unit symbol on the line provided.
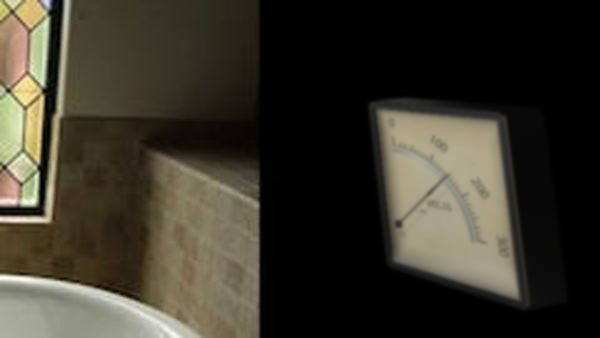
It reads 150 V
